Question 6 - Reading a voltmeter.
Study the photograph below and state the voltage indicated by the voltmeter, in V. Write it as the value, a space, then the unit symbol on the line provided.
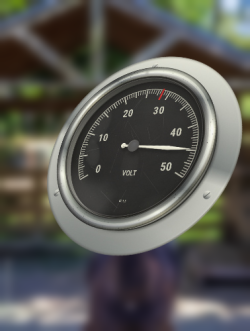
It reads 45 V
